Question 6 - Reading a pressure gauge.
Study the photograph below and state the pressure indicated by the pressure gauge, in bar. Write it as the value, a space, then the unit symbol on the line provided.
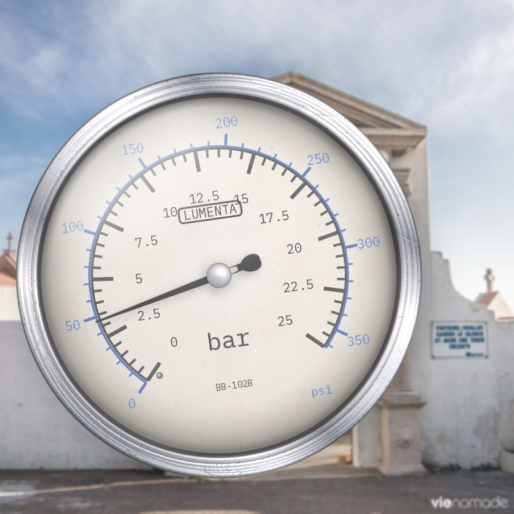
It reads 3.25 bar
